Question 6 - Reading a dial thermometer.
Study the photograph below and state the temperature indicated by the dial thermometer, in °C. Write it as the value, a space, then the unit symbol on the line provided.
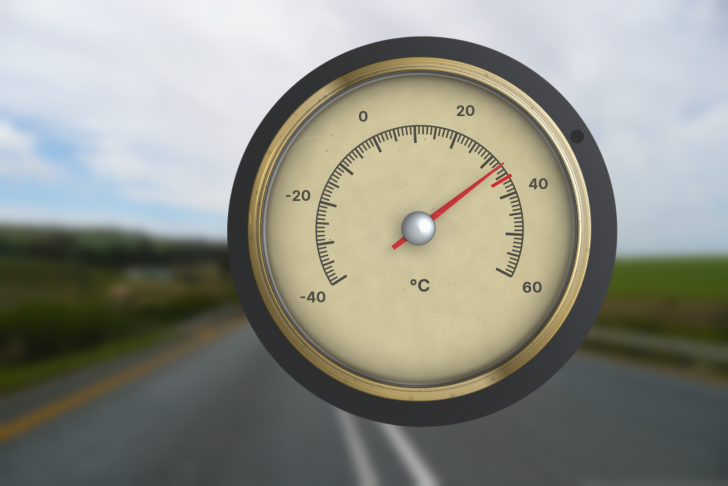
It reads 33 °C
